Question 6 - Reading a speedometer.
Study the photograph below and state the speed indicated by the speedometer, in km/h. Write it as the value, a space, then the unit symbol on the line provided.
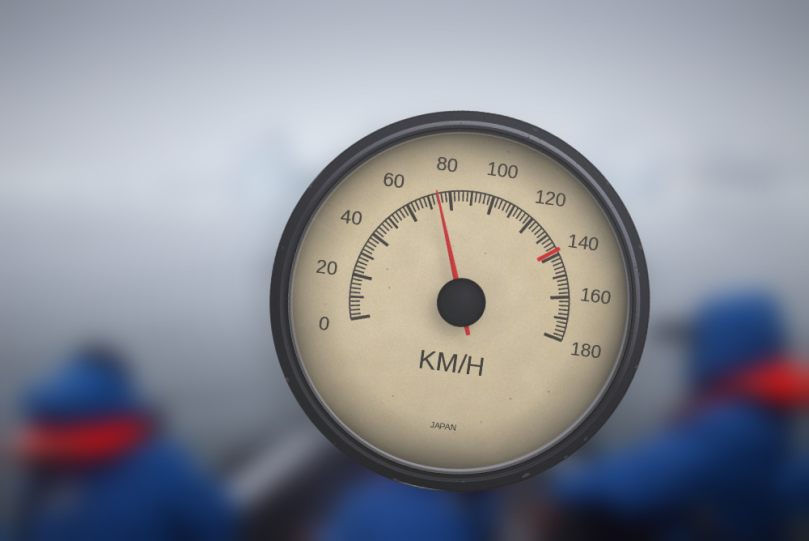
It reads 74 km/h
